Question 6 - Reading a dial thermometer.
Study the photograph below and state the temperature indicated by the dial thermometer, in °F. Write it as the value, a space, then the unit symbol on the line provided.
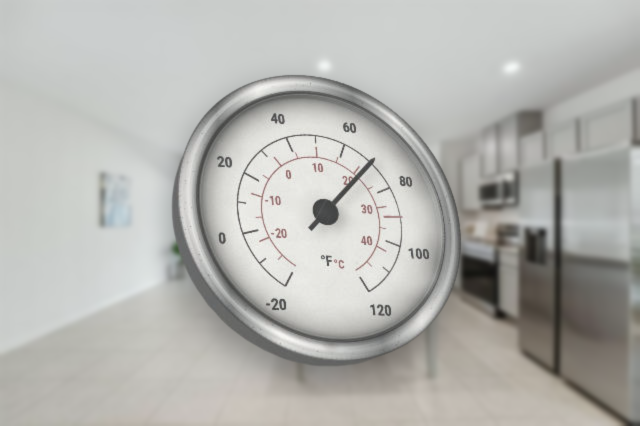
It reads 70 °F
